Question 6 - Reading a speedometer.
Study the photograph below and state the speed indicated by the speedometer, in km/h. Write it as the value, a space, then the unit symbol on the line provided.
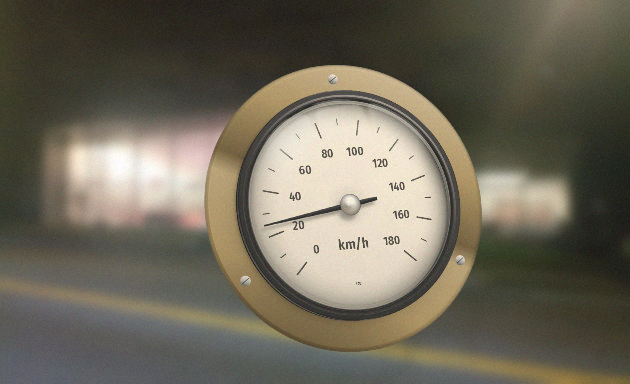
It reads 25 km/h
